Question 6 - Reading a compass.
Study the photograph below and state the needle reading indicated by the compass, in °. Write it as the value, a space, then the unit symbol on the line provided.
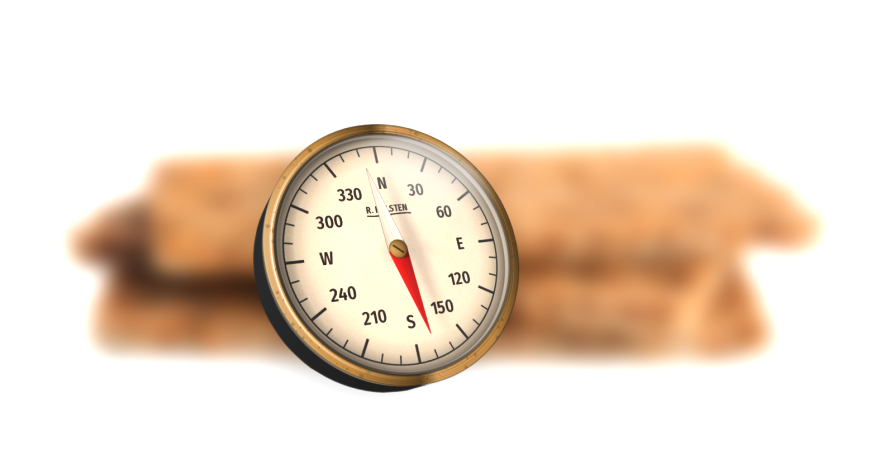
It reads 170 °
